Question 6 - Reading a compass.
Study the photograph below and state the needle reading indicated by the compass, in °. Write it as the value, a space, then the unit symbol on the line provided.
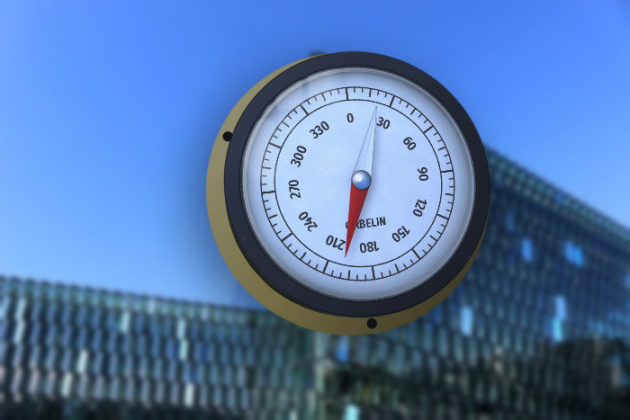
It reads 200 °
